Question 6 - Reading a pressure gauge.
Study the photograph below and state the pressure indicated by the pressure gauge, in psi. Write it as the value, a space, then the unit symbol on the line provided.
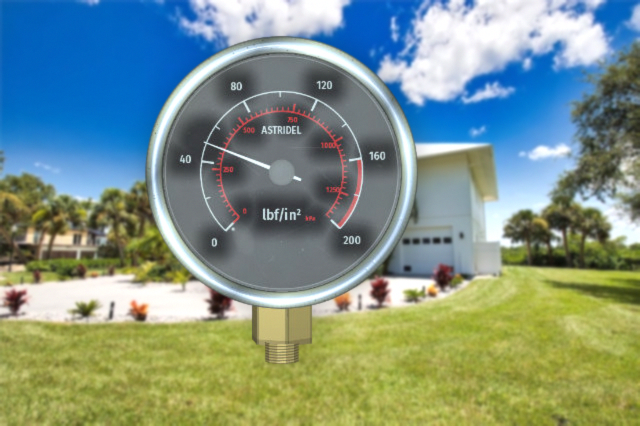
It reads 50 psi
